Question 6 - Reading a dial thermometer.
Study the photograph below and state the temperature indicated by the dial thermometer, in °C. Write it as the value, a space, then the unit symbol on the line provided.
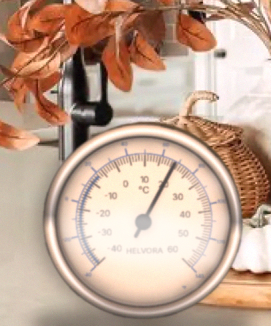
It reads 20 °C
